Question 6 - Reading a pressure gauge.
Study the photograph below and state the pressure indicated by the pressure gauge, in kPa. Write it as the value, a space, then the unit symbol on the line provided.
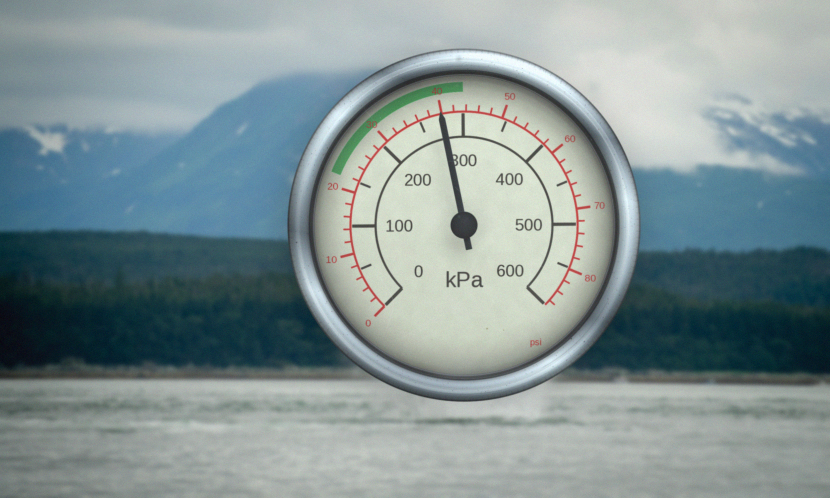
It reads 275 kPa
